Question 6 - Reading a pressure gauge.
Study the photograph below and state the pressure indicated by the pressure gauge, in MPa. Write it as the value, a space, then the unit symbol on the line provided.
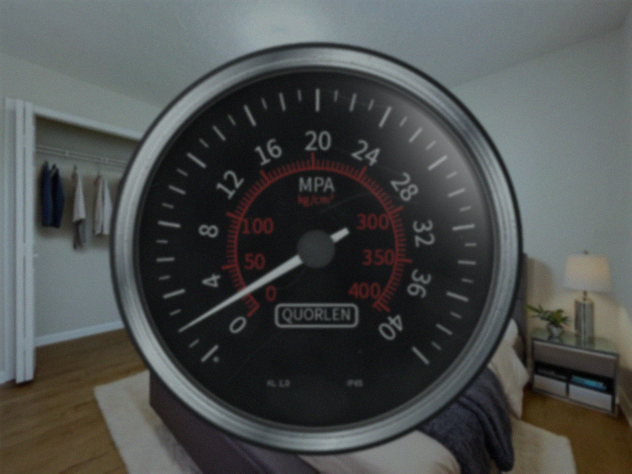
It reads 2 MPa
